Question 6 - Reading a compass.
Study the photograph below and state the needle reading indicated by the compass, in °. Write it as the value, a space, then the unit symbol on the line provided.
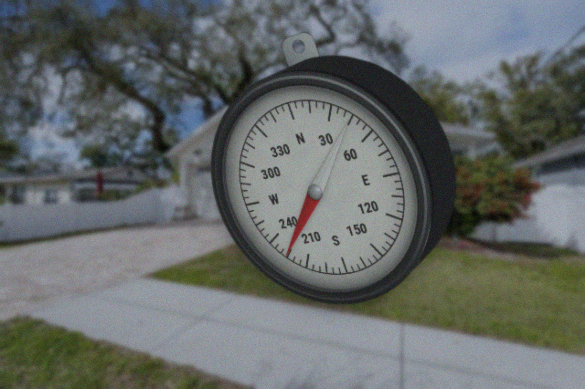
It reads 225 °
